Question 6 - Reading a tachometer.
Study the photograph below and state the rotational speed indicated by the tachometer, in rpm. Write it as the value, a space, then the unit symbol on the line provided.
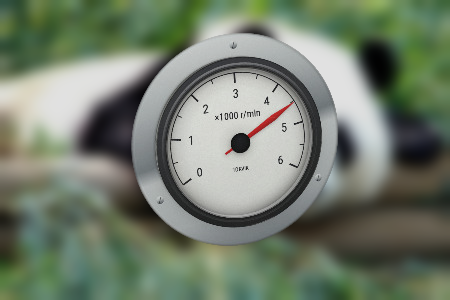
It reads 4500 rpm
